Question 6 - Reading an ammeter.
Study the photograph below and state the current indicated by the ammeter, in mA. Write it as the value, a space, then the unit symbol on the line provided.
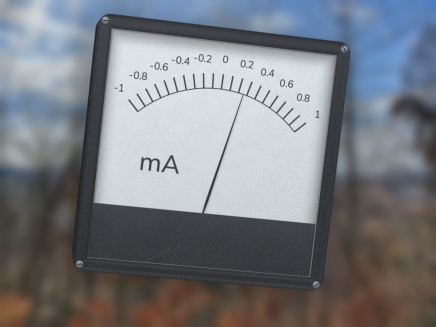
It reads 0.25 mA
